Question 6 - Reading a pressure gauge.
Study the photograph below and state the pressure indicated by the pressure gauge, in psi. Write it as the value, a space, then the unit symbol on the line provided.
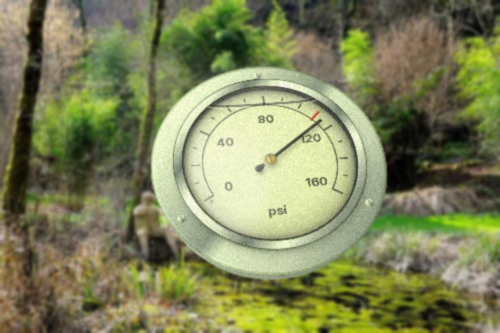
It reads 115 psi
